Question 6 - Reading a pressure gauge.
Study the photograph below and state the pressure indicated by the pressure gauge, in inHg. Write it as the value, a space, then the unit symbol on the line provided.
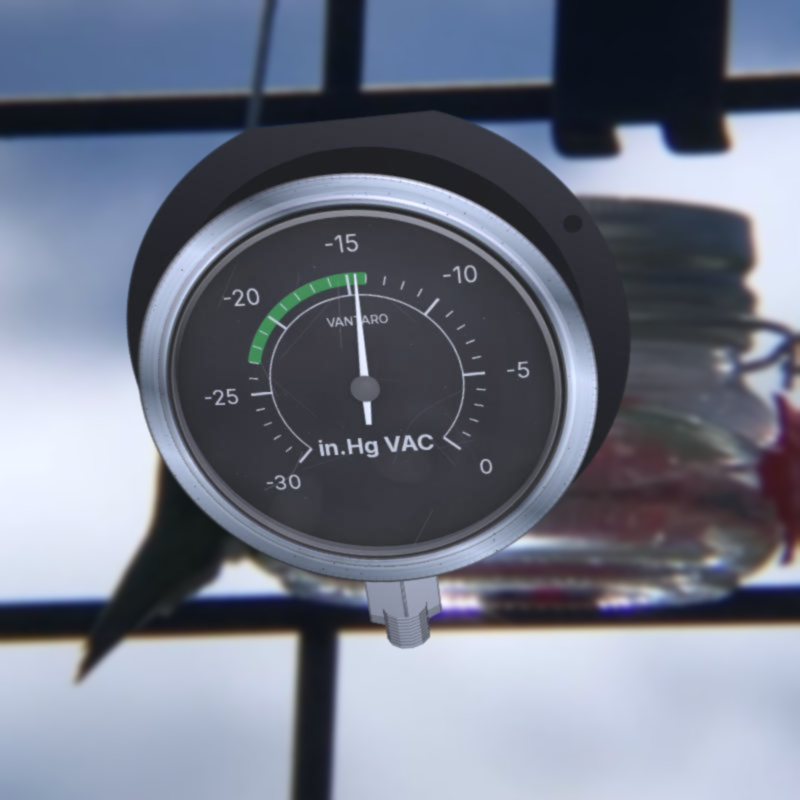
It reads -14.5 inHg
